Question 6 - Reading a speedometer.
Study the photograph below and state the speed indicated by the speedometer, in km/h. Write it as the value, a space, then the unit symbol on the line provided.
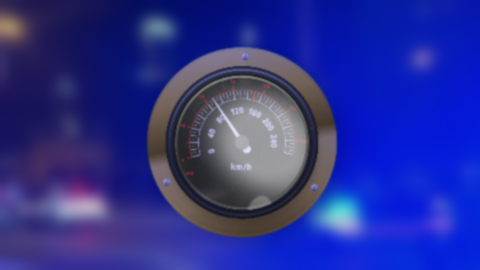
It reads 90 km/h
